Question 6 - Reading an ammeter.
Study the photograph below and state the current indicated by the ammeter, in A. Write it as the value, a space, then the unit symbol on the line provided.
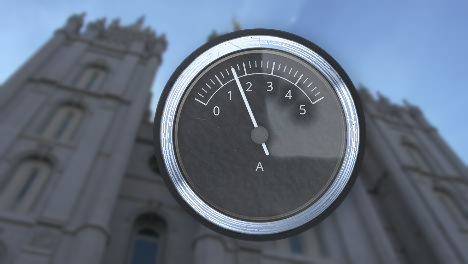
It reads 1.6 A
